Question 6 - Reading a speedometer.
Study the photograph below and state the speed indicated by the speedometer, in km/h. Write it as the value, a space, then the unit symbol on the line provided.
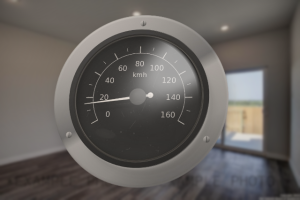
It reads 15 km/h
